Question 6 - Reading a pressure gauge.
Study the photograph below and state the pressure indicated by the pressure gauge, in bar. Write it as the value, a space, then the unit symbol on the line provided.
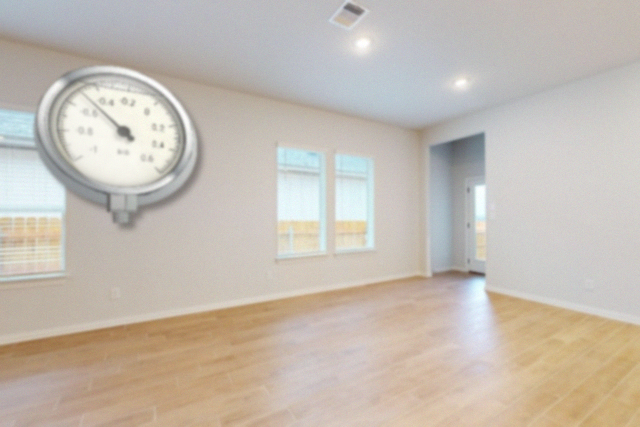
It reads -0.5 bar
